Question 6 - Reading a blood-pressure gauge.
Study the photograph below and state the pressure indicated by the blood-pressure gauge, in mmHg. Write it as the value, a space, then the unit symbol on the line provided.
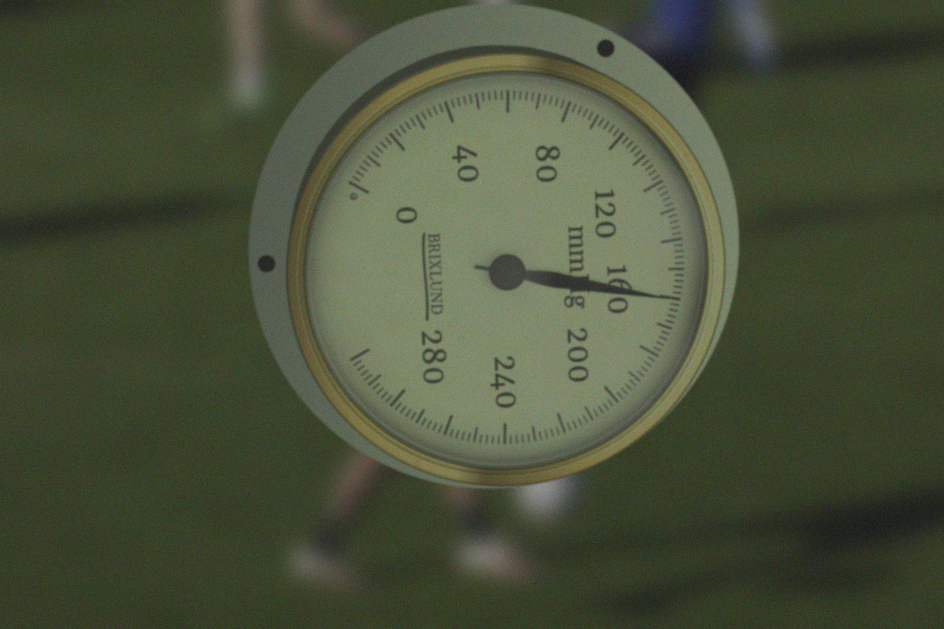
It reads 160 mmHg
